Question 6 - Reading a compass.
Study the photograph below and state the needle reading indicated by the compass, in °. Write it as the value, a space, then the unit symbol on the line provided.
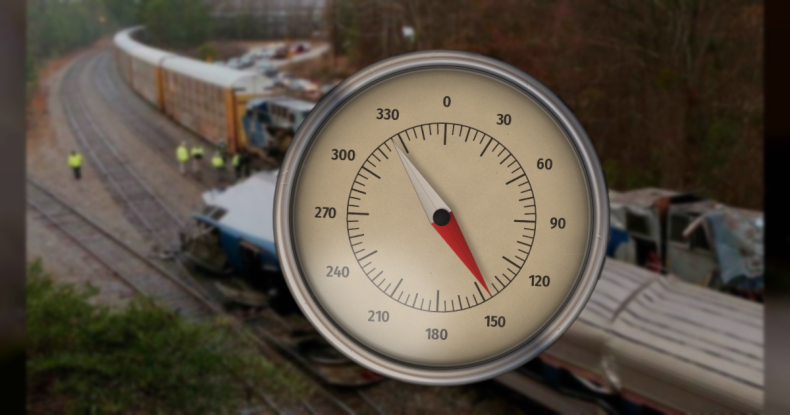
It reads 145 °
